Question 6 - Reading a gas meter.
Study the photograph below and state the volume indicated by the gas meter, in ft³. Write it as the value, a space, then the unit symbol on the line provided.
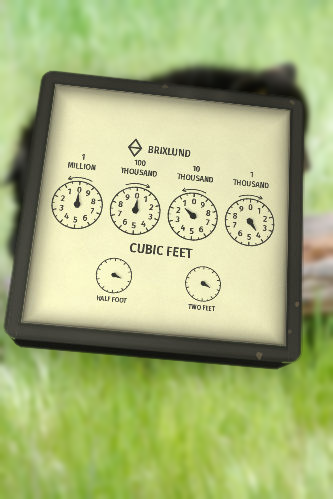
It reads 1400 ft³
